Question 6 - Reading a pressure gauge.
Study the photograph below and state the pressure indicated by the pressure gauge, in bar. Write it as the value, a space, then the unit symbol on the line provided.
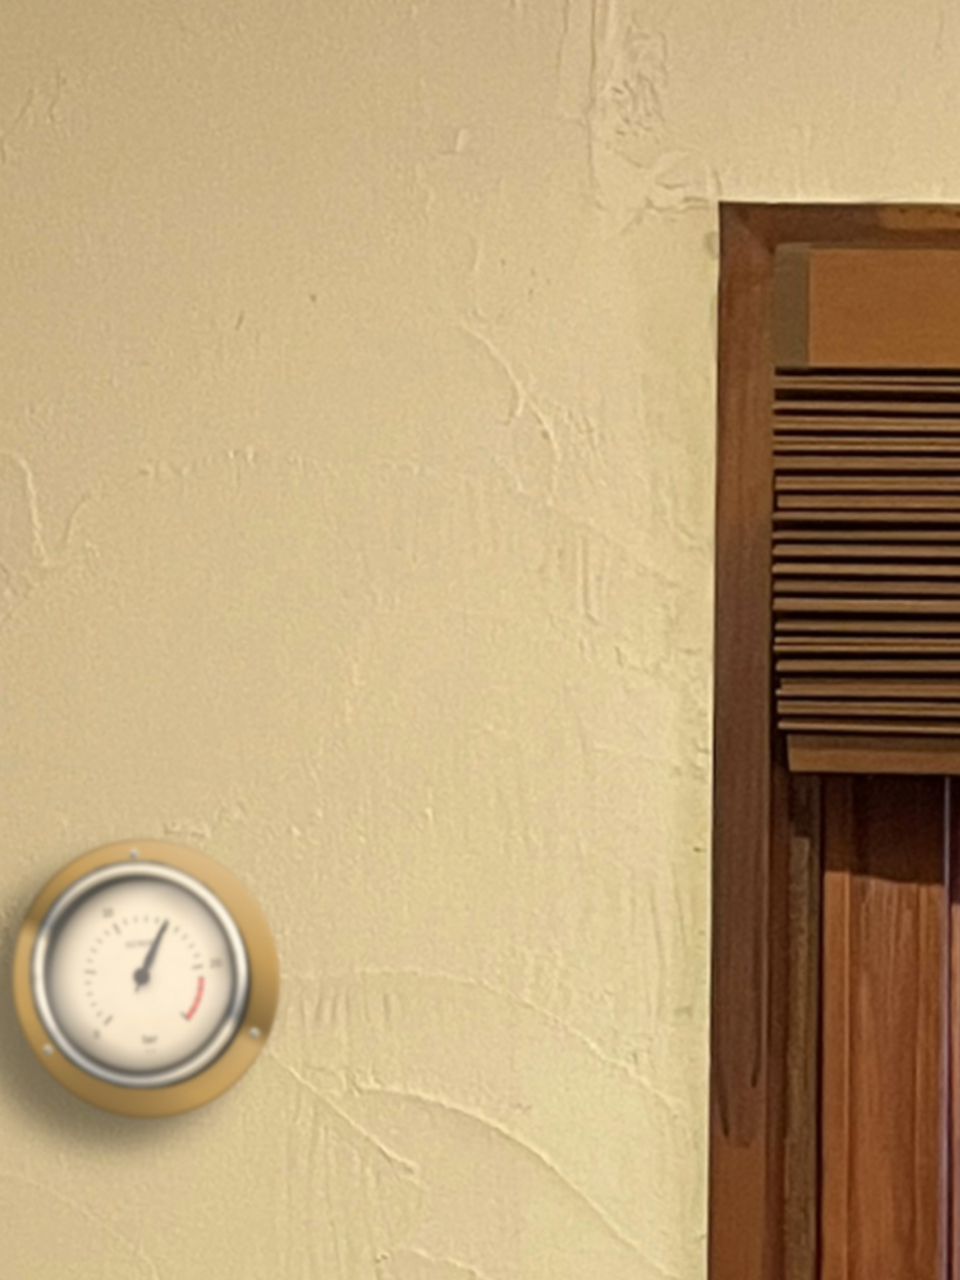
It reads 15 bar
